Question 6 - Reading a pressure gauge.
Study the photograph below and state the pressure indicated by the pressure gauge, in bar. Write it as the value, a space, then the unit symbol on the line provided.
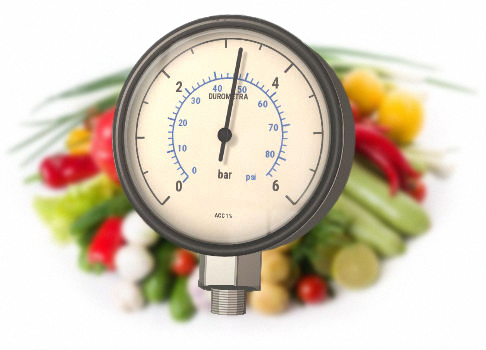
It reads 3.25 bar
